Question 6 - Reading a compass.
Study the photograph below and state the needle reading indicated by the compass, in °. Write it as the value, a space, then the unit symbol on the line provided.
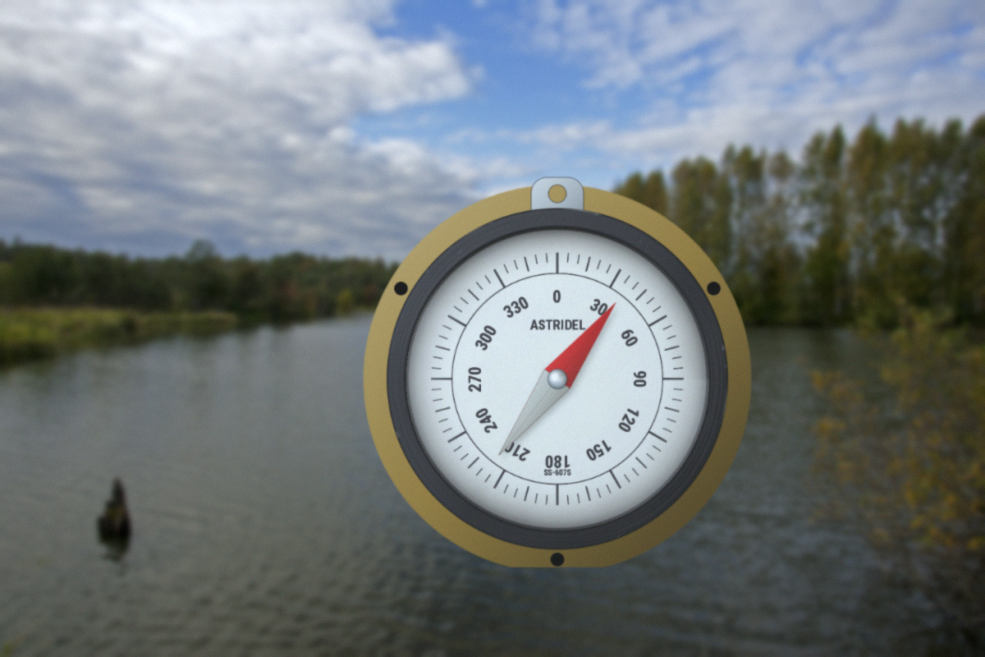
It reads 37.5 °
